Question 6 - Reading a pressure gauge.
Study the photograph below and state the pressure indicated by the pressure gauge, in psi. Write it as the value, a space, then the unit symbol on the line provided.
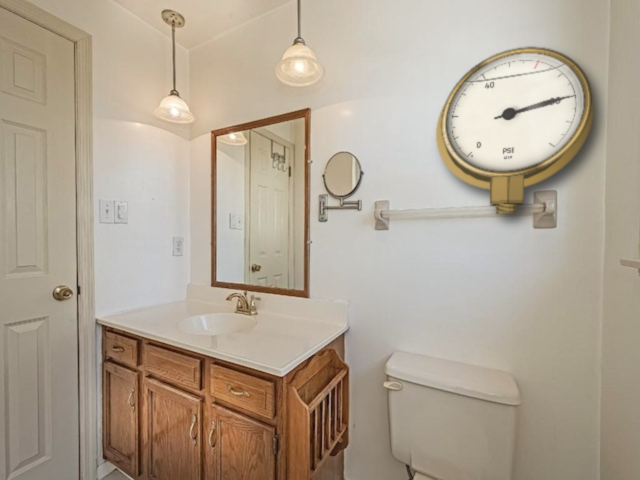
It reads 80 psi
